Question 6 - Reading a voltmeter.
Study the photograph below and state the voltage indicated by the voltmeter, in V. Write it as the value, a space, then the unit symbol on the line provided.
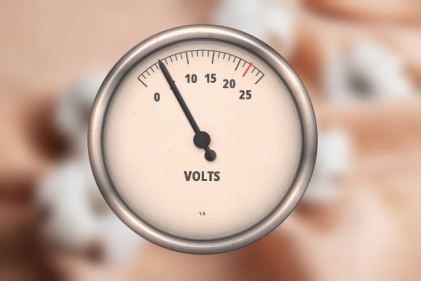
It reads 5 V
